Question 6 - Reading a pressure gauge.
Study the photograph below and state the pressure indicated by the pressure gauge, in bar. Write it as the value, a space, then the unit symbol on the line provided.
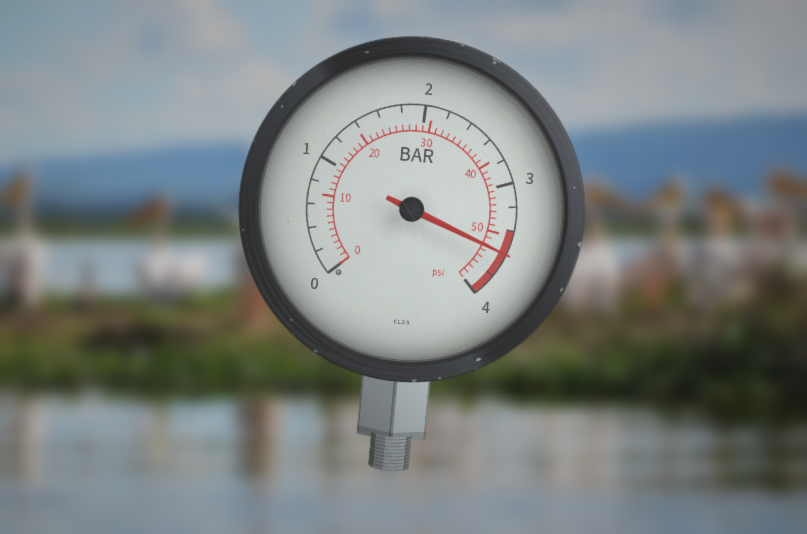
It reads 3.6 bar
